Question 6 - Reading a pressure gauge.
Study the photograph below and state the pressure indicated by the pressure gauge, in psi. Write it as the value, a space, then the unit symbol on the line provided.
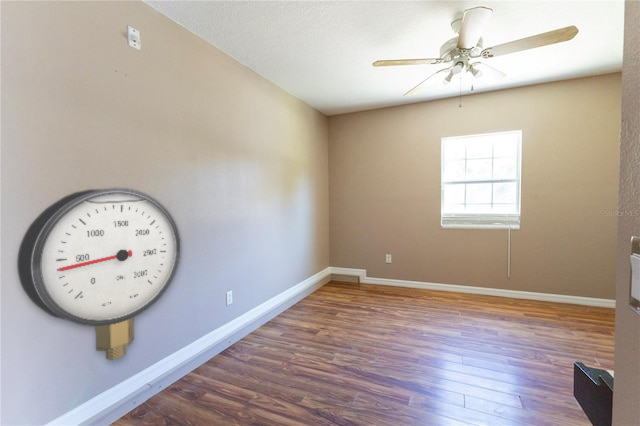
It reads 400 psi
